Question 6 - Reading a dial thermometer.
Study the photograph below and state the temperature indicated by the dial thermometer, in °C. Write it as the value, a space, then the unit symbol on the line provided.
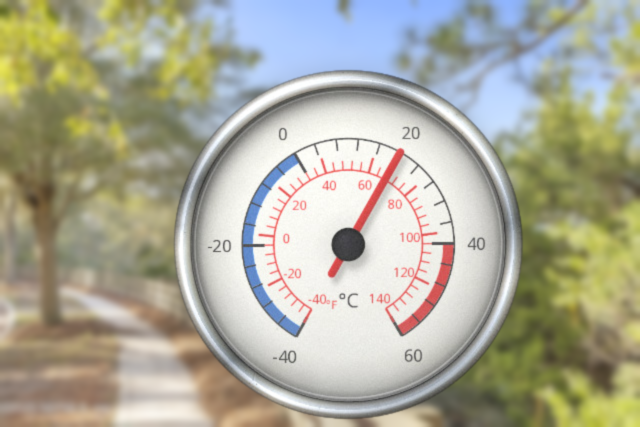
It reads 20 °C
